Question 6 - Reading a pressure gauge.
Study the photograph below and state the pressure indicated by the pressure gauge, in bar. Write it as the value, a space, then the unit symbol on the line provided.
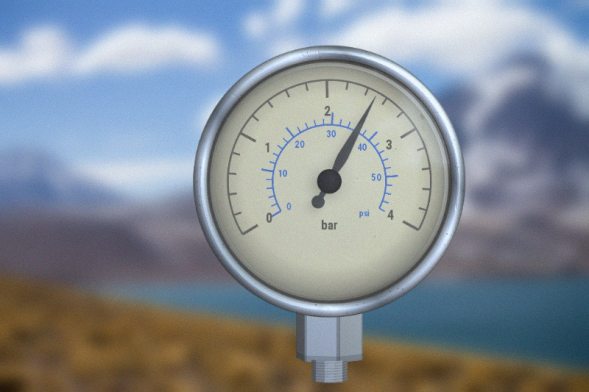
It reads 2.5 bar
